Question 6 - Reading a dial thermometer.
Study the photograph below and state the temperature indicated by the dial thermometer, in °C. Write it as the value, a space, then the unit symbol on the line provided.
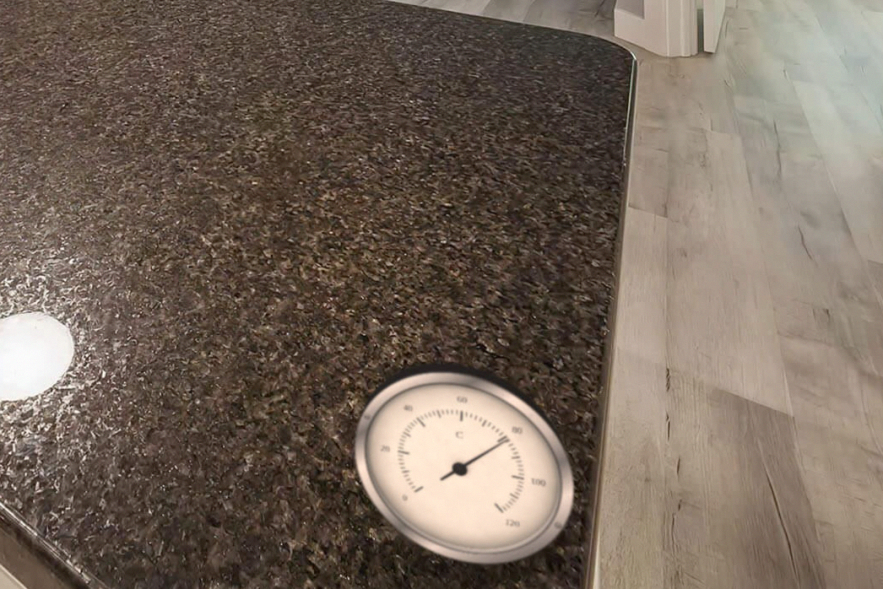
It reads 80 °C
